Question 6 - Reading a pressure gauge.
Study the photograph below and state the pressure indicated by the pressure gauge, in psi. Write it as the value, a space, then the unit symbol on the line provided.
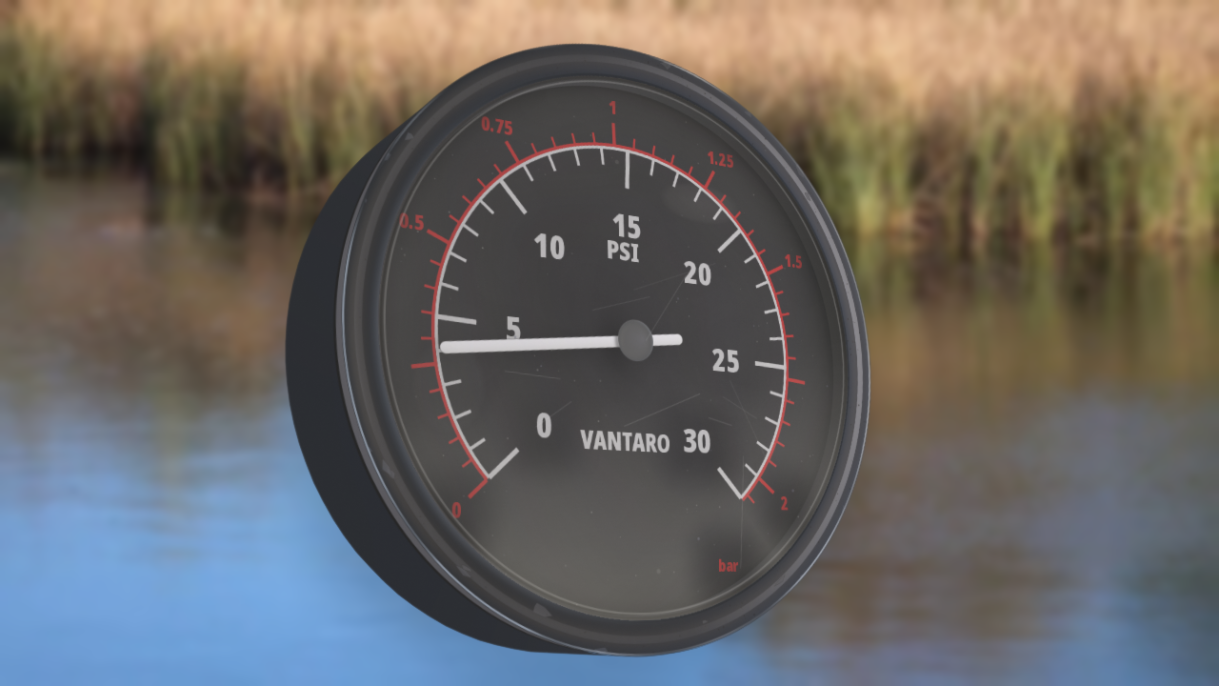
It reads 4 psi
